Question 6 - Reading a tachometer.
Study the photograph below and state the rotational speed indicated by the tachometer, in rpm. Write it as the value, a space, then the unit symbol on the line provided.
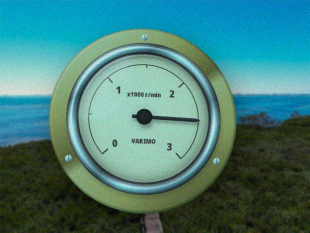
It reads 2500 rpm
